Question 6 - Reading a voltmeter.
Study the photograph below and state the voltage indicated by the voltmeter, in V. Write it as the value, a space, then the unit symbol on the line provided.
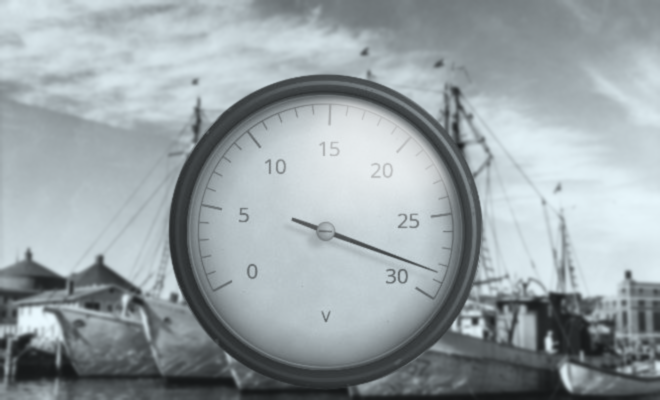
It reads 28.5 V
